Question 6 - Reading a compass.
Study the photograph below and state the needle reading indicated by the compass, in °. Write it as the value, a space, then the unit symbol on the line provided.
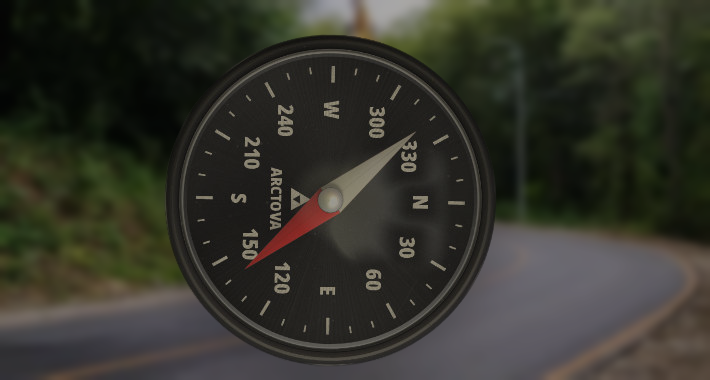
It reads 140 °
